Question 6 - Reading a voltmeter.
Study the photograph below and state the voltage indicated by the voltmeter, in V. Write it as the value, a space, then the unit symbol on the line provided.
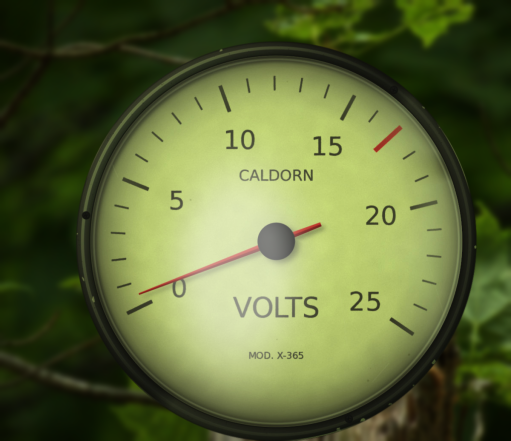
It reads 0.5 V
